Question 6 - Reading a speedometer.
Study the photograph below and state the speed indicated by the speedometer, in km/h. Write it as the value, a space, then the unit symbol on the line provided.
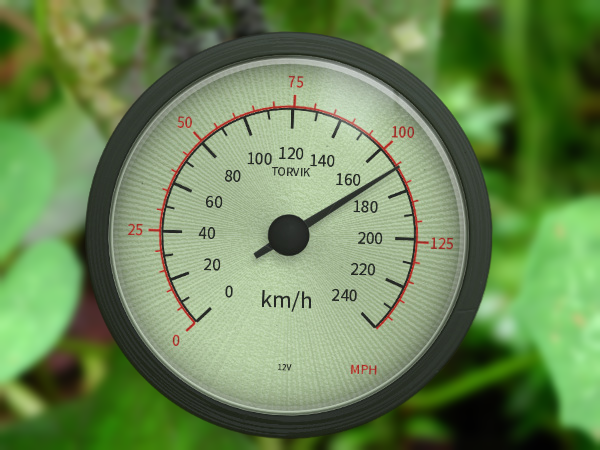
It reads 170 km/h
